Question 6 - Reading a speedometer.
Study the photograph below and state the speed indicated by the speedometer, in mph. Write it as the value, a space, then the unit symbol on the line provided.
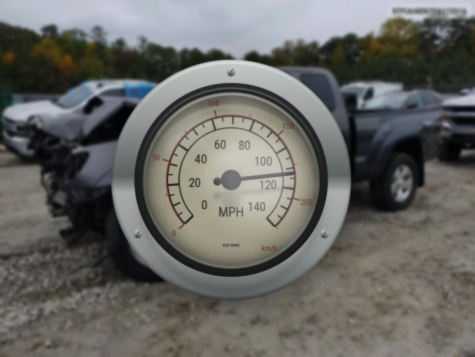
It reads 112.5 mph
